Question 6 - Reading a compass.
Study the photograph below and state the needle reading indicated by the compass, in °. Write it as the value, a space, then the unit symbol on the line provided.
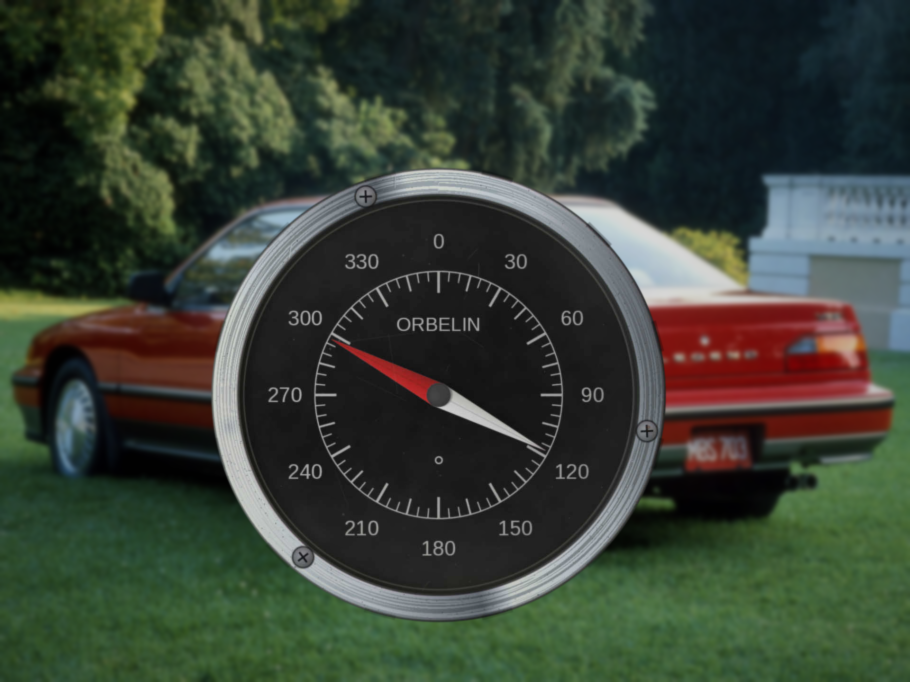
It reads 297.5 °
